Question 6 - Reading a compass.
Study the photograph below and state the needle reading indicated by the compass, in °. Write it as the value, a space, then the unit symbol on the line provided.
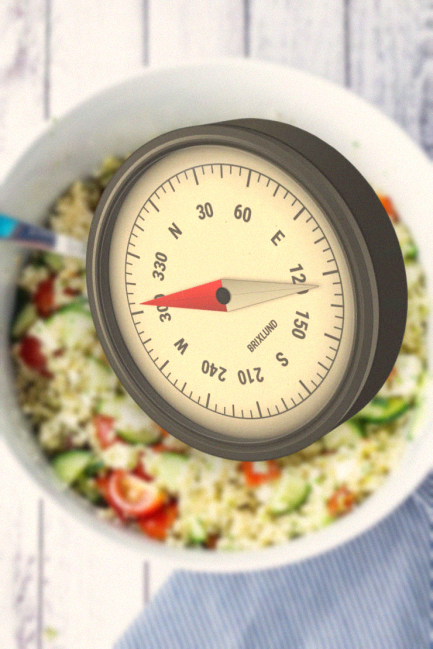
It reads 305 °
